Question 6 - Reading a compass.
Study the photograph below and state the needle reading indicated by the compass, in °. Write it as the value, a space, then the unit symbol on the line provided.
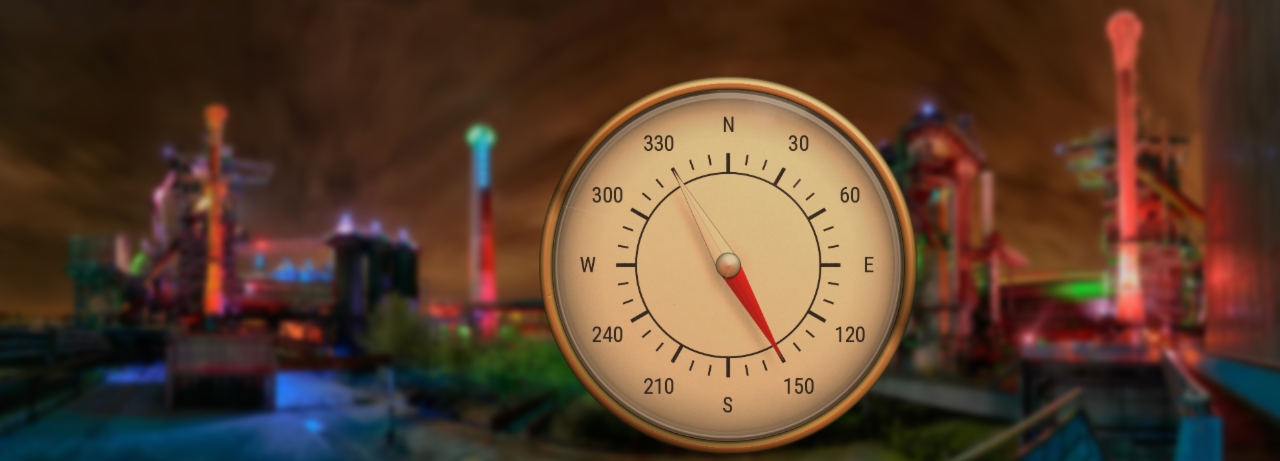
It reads 150 °
